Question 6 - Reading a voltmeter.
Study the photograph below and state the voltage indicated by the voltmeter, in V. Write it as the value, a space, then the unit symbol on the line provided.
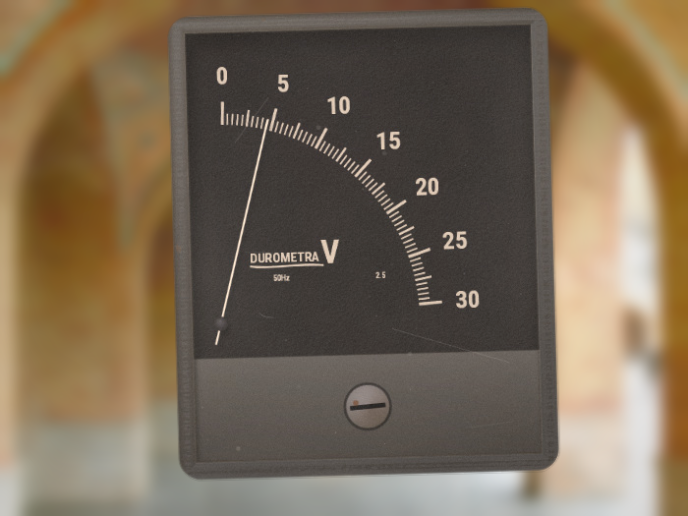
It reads 4.5 V
